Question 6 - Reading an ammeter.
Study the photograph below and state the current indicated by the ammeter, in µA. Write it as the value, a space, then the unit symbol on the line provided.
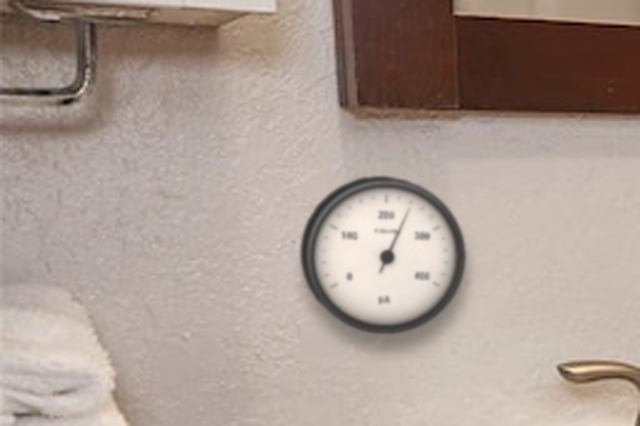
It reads 240 µA
